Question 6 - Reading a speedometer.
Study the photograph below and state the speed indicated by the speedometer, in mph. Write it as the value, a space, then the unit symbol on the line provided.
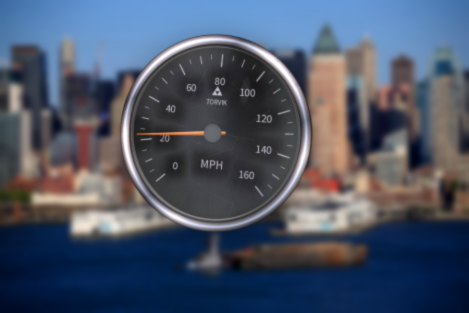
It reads 22.5 mph
